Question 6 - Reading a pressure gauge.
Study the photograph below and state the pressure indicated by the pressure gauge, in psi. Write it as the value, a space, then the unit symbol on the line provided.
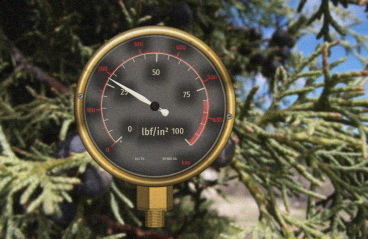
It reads 27.5 psi
